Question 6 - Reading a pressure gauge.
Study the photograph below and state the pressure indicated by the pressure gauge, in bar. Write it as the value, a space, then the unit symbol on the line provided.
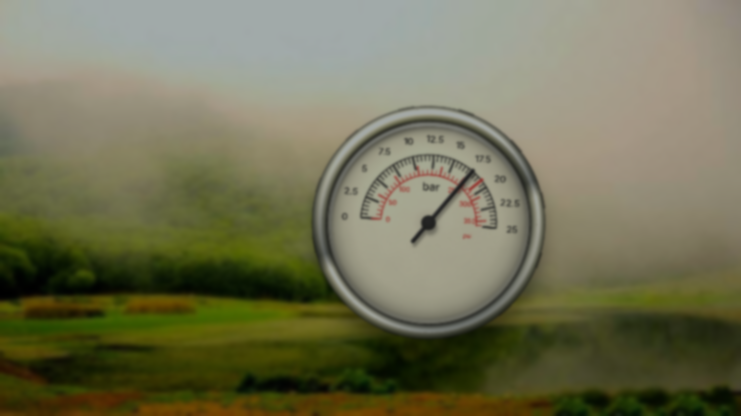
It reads 17.5 bar
